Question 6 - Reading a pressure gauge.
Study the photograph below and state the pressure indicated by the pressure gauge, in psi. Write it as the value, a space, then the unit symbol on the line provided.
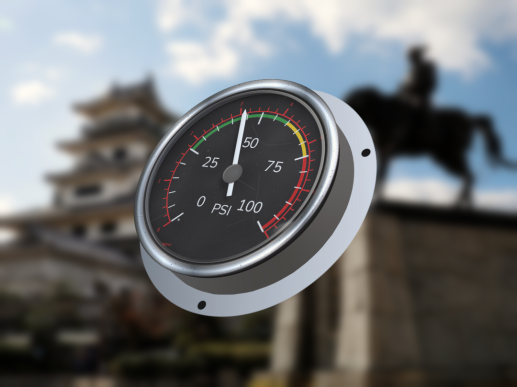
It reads 45 psi
